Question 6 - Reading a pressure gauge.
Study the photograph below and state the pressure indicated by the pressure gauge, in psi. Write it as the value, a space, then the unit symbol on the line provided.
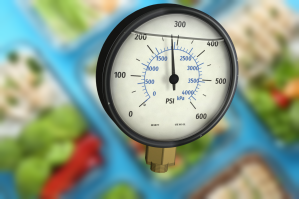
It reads 275 psi
